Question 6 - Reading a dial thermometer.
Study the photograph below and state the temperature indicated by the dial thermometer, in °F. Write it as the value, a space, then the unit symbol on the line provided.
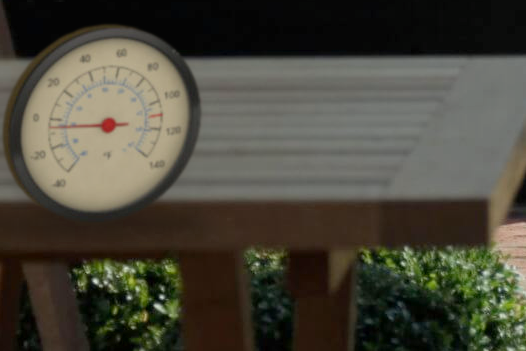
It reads -5 °F
